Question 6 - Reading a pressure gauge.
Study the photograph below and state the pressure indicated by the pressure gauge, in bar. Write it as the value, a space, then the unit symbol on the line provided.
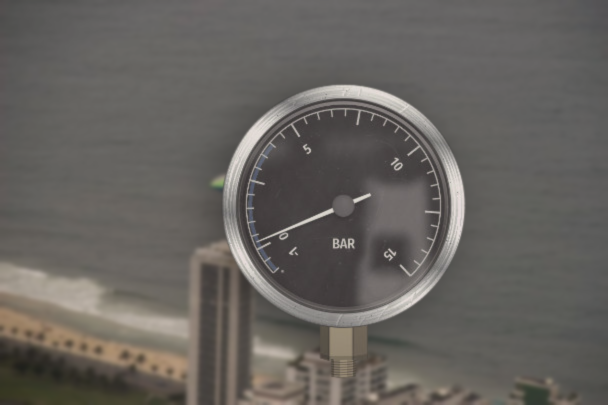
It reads 0.25 bar
